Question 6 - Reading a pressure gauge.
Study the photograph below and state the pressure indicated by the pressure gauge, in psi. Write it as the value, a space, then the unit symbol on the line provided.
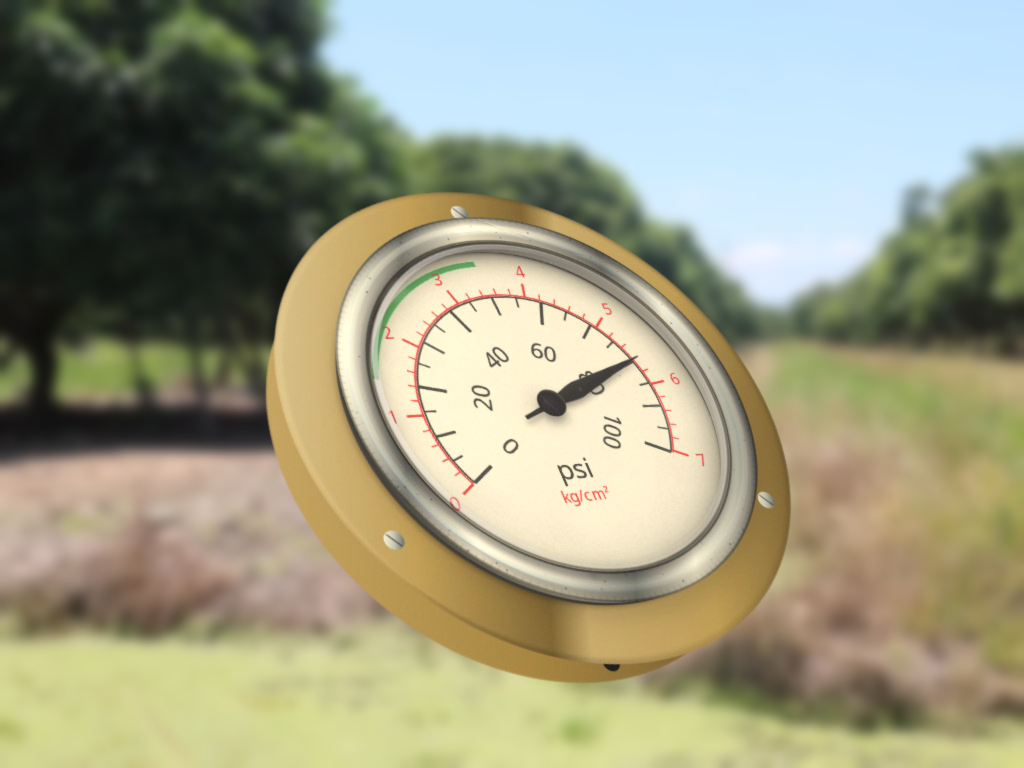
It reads 80 psi
